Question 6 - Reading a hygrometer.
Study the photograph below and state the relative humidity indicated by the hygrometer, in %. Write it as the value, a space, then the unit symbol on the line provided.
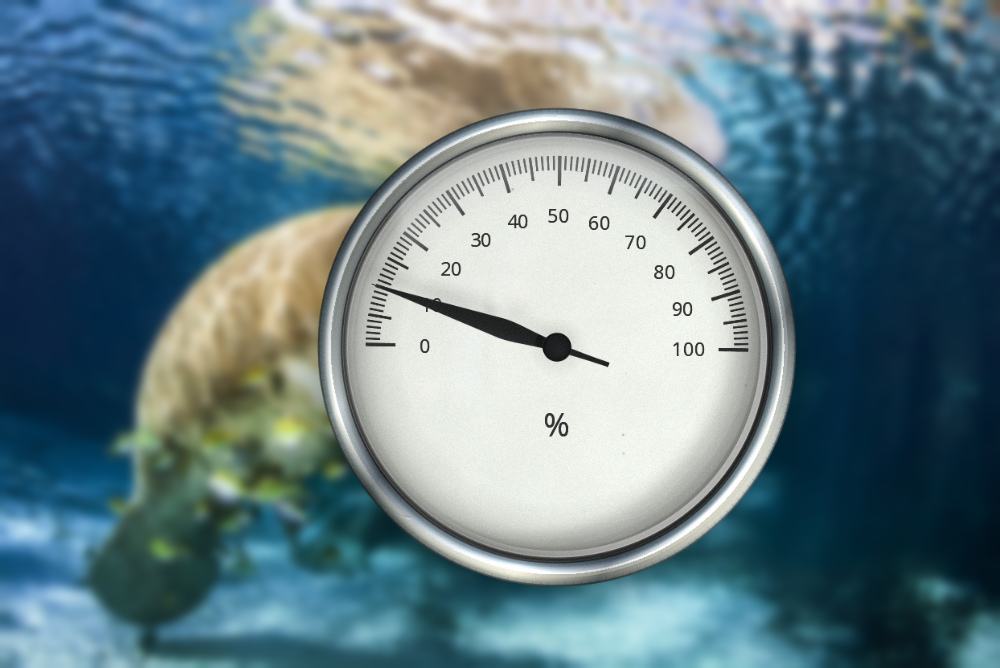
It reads 10 %
